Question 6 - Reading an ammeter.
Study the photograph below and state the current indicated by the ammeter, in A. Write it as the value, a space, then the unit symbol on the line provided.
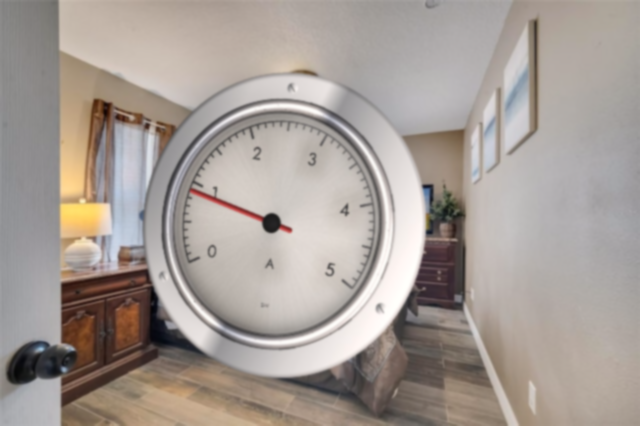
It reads 0.9 A
